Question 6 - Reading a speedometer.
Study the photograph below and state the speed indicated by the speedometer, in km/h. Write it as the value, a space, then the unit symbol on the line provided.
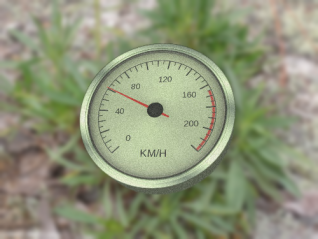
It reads 60 km/h
